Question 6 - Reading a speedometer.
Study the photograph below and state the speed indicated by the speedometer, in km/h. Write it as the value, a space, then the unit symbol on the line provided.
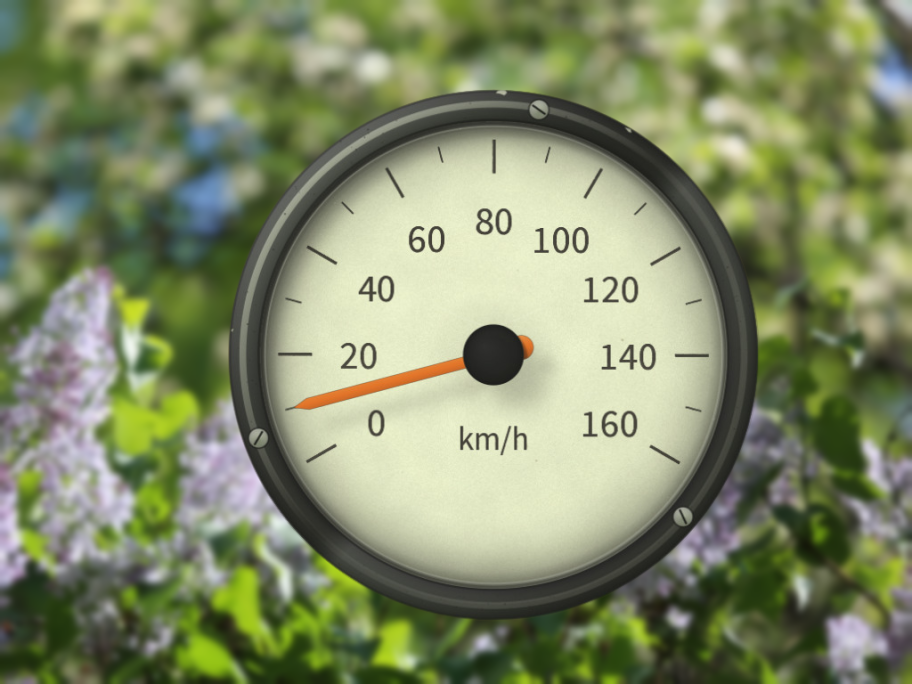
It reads 10 km/h
